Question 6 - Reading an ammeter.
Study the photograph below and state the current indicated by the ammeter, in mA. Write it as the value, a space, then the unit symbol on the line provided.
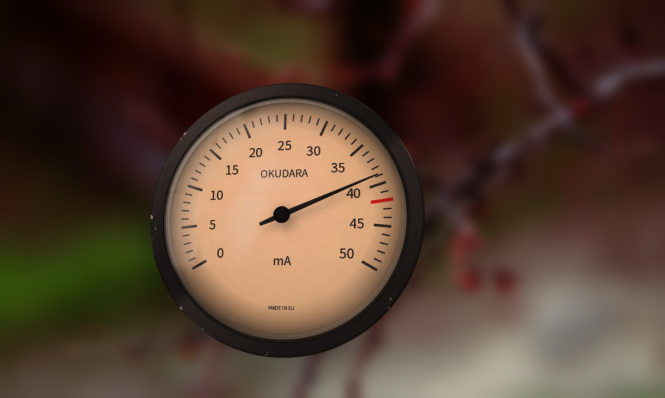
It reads 39 mA
